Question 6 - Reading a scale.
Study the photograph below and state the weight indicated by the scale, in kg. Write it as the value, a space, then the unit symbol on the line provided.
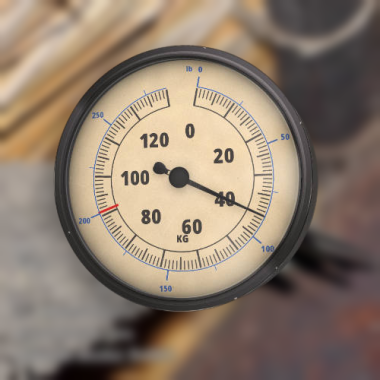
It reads 40 kg
